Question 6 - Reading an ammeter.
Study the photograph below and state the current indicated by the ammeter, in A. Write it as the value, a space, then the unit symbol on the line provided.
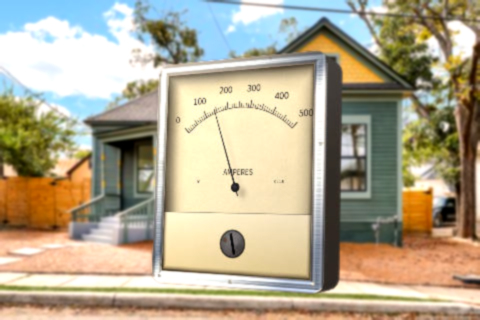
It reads 150 A
